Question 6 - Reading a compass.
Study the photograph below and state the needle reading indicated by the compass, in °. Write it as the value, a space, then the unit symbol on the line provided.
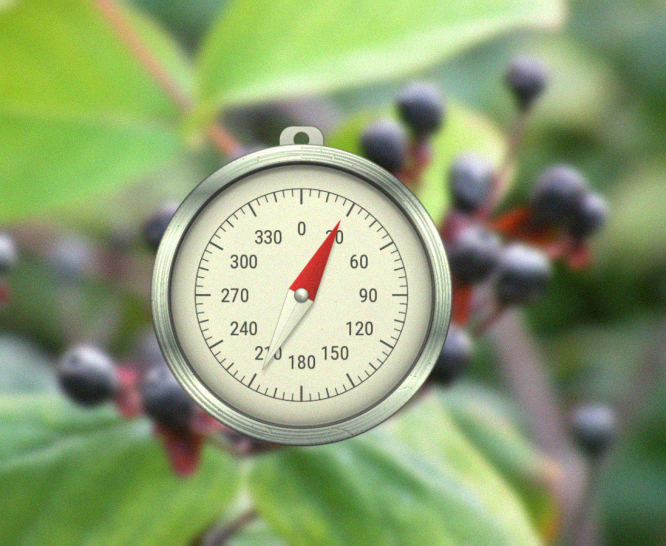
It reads 27.5 °
